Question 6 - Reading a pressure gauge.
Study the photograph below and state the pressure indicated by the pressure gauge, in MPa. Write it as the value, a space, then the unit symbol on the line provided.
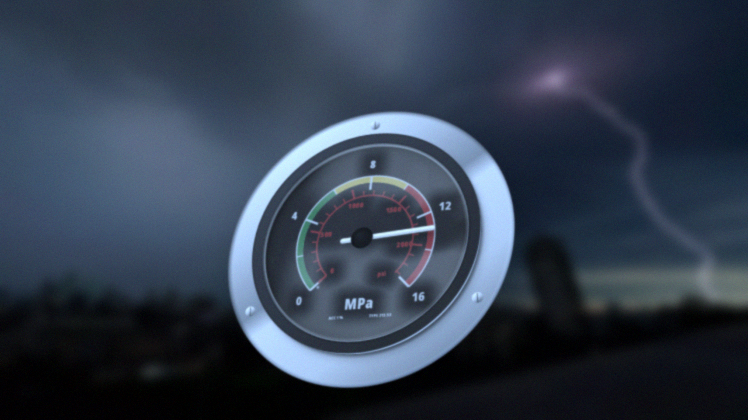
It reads 13 MPa
